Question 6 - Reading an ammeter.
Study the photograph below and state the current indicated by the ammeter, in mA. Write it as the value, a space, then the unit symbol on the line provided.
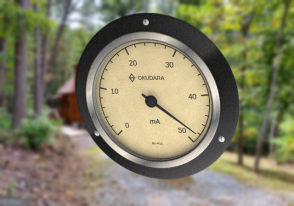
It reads 48 mA
